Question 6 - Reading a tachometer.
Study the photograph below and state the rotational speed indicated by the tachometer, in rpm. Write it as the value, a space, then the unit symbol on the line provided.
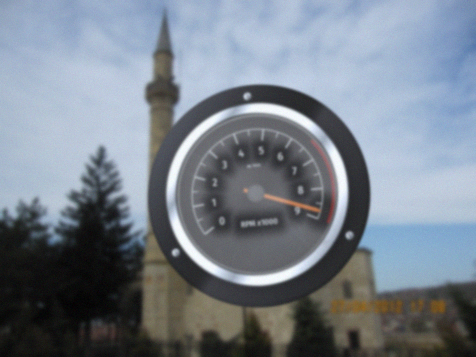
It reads 8750 rpm
